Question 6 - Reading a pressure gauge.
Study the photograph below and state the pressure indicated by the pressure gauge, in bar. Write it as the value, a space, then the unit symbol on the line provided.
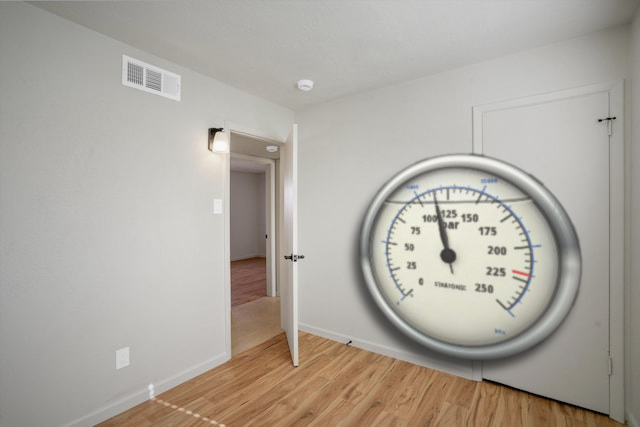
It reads 115 bar
